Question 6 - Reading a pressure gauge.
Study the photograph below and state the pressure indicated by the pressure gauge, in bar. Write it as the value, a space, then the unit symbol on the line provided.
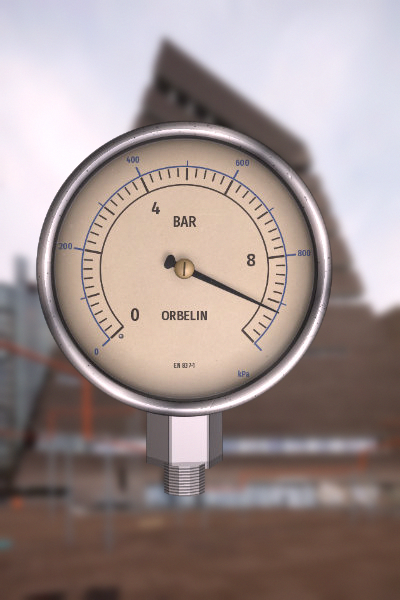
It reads 9.2 bar
